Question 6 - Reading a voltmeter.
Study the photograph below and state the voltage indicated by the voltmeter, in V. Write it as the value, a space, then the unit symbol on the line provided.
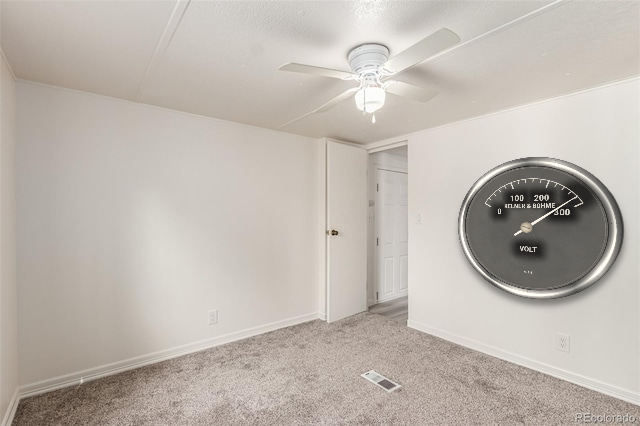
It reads 280 V
